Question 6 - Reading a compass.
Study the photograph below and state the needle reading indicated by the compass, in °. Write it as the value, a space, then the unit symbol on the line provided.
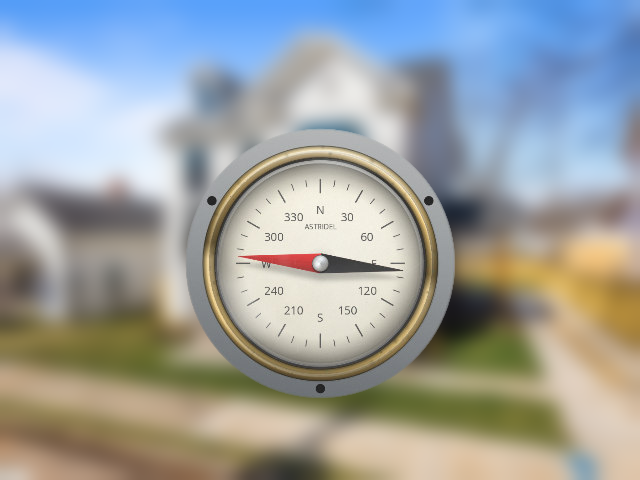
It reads 275 °
